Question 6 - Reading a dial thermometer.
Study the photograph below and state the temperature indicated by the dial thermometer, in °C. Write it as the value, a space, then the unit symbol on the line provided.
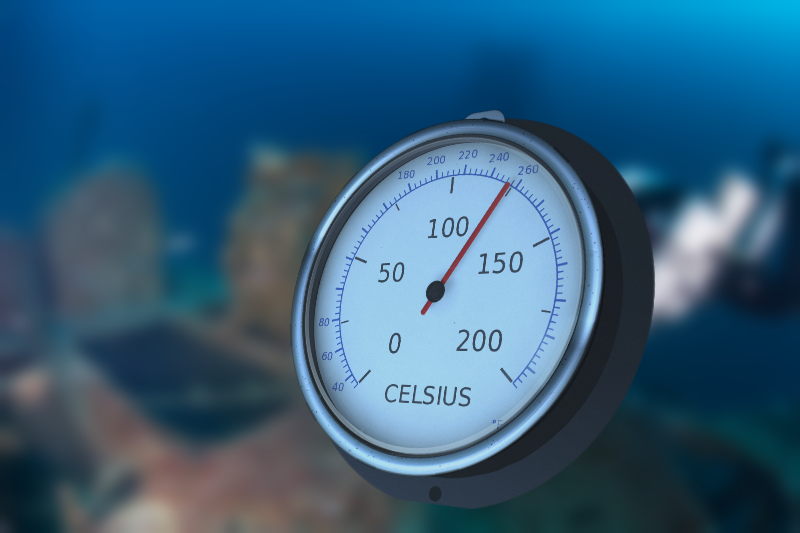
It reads 125 °C
